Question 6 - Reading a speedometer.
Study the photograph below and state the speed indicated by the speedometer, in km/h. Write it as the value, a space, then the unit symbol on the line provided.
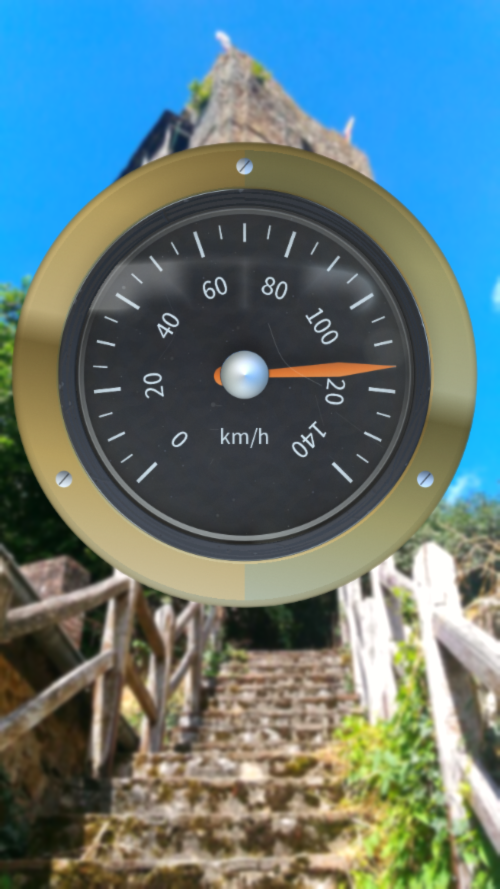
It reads 115 km/h
